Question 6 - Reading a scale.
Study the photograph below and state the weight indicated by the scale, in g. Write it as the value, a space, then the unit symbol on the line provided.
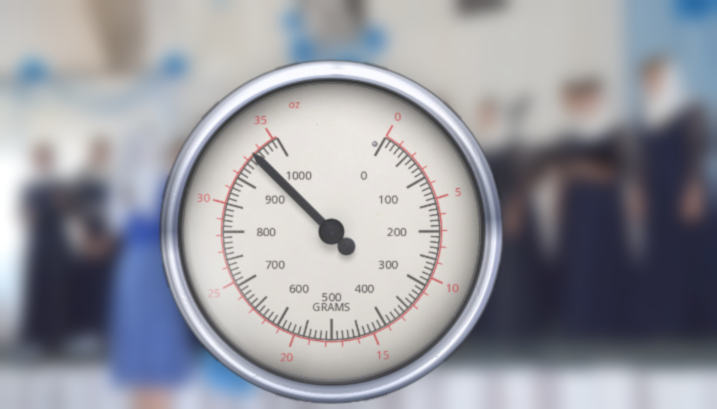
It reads 950 g
